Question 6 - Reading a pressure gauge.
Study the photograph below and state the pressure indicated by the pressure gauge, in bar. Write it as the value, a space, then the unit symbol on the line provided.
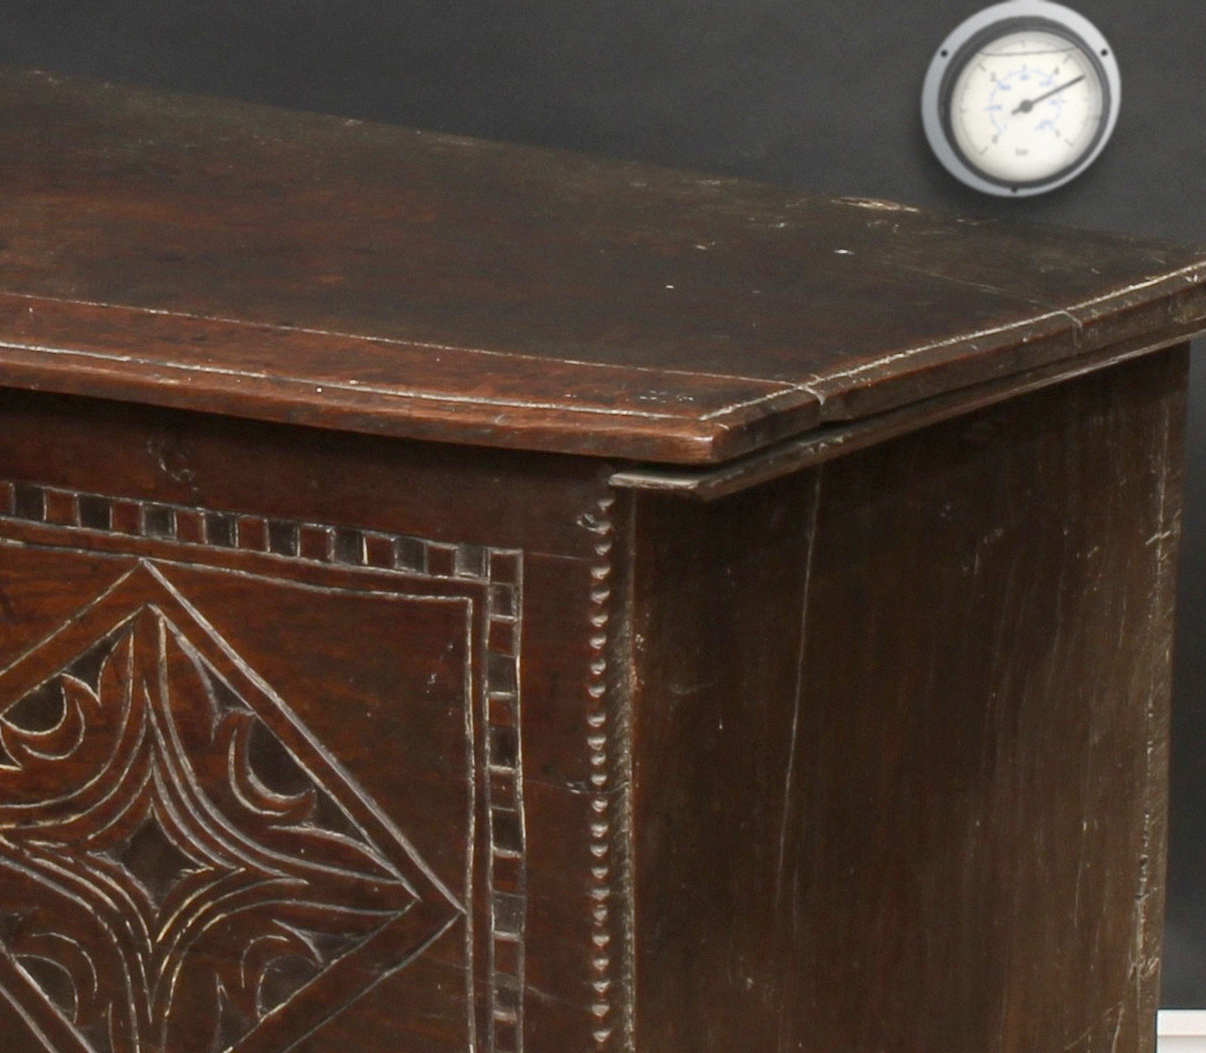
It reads 4.5 bar
